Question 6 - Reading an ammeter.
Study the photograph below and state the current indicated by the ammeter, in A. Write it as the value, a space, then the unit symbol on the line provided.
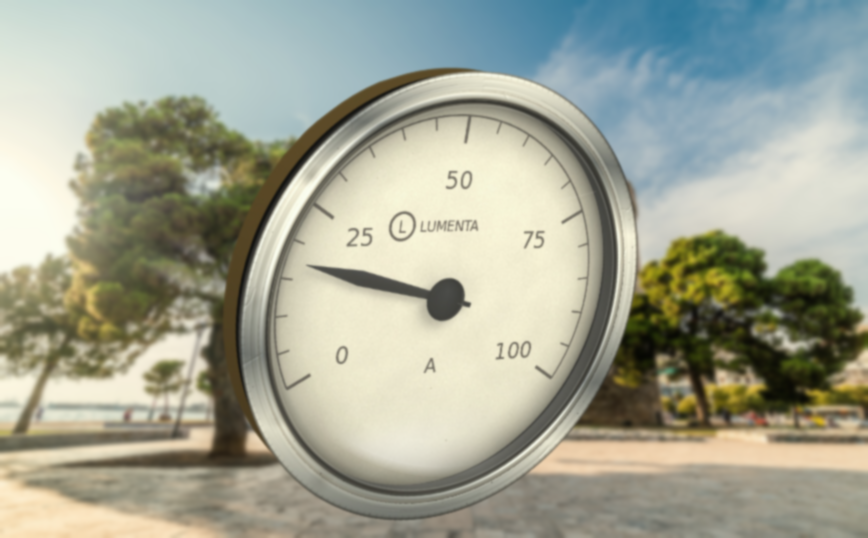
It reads 17.5 A
